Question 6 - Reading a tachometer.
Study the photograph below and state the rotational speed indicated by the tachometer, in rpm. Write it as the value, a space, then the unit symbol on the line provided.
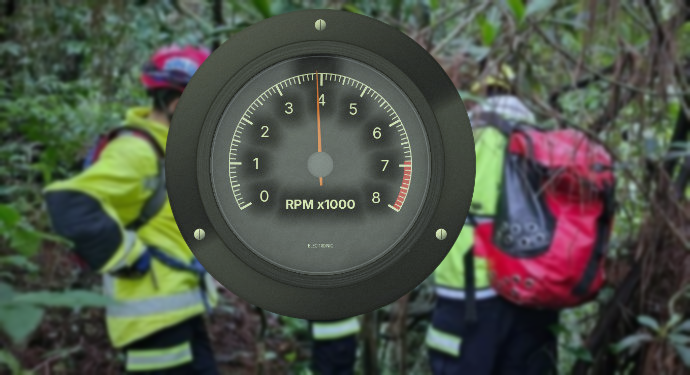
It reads 3900 rpm
